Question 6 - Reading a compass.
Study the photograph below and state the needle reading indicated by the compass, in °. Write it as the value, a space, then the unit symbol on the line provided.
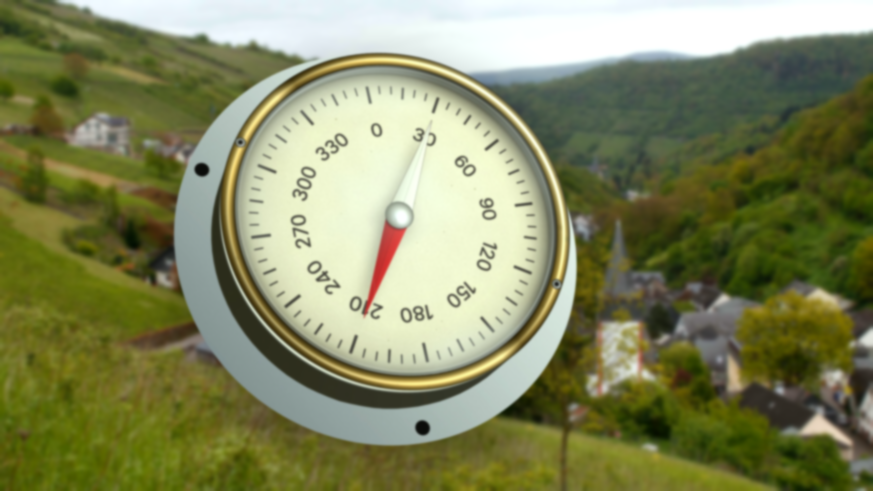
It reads 210 °
